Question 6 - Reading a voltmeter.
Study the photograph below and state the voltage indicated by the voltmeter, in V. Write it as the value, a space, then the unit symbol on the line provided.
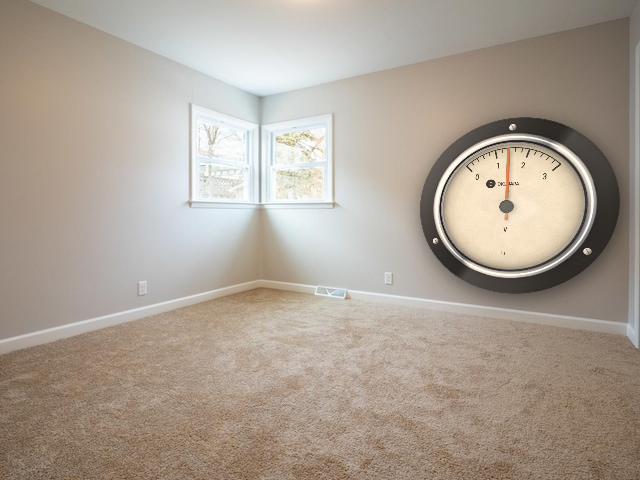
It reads 1.4 V
